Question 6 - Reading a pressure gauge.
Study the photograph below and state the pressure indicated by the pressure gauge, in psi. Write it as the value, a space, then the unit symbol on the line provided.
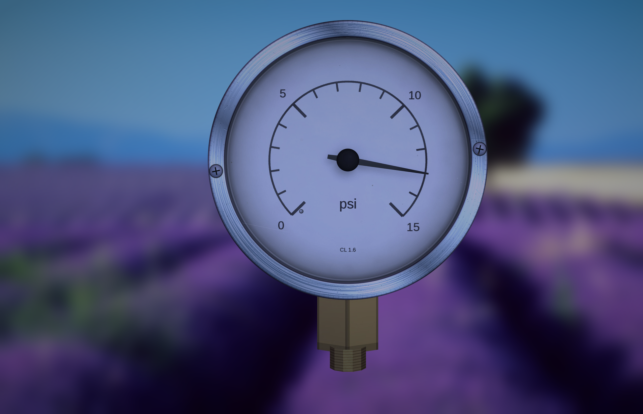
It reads 13 psi
